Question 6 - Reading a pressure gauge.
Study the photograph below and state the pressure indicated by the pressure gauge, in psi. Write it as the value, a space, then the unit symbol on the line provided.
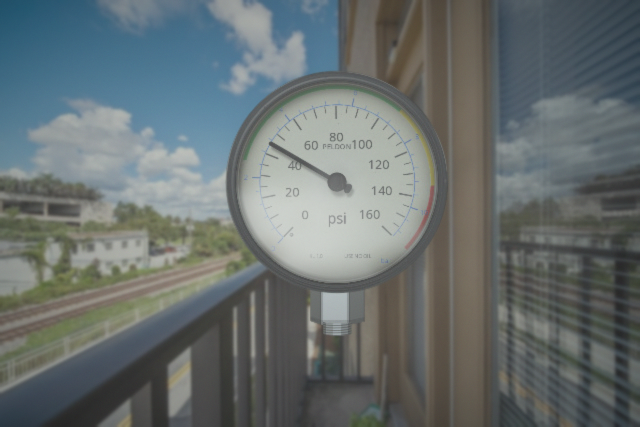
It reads 45 psi
